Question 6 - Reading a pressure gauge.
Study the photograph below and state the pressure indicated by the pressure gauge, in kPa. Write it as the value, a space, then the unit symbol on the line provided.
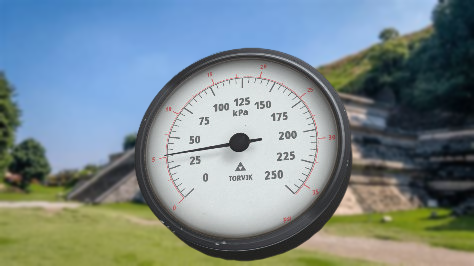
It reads 35 kPa
